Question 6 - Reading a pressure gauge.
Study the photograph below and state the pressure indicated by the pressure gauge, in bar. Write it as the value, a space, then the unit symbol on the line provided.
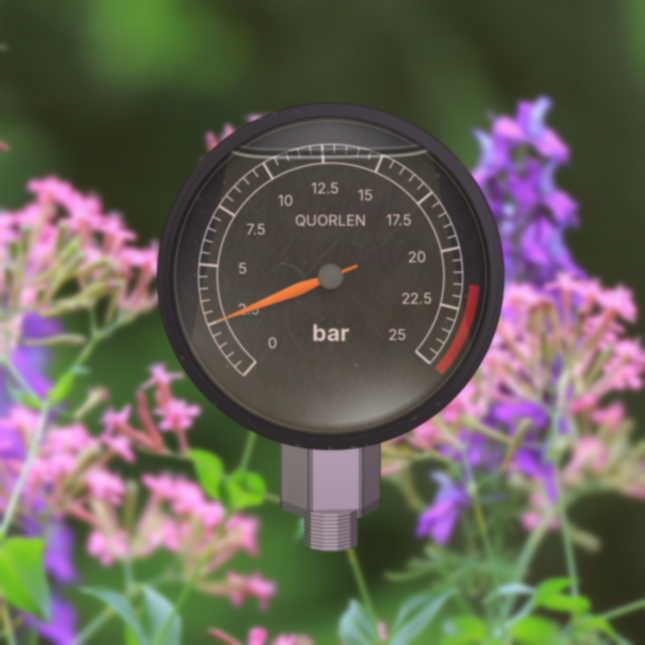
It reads 2.5 bar
